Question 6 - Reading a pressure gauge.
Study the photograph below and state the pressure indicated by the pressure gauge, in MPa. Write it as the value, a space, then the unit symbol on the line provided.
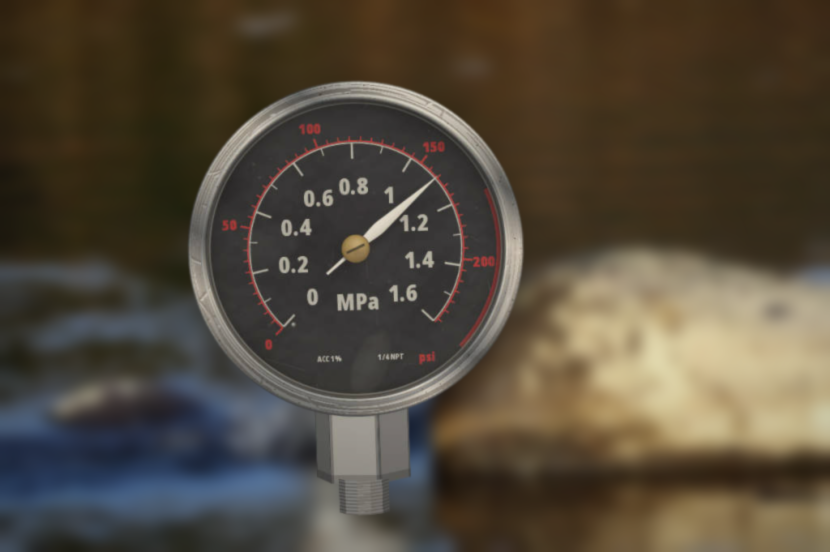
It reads 1.1 MPa
